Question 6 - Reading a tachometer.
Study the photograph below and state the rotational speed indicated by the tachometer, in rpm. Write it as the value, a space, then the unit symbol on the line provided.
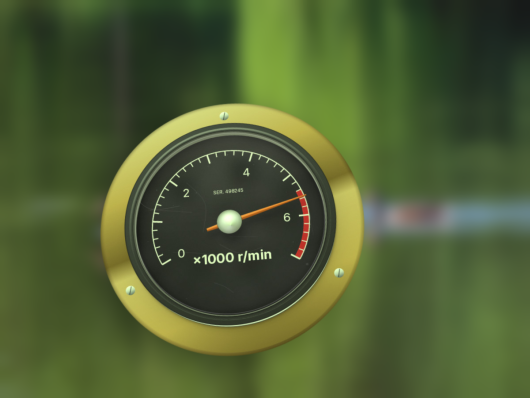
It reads 5600 rpm
